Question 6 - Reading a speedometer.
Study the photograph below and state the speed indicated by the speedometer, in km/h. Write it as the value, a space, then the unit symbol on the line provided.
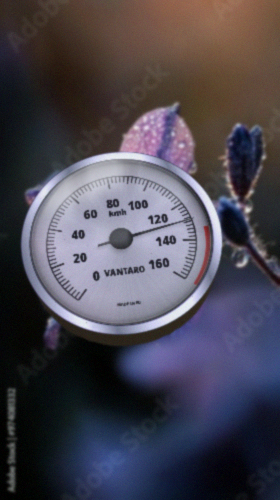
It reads 130 km/h
